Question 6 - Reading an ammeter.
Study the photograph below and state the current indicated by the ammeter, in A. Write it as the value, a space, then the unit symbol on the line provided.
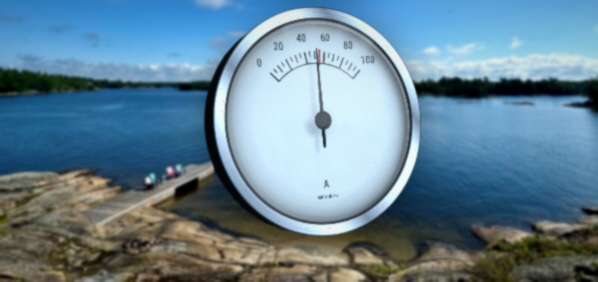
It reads 50 A
